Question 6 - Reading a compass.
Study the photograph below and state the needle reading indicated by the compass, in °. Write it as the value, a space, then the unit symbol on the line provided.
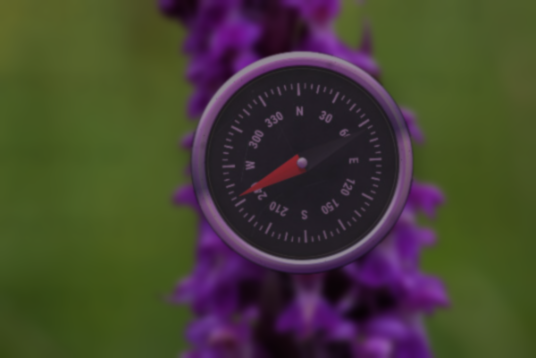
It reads 245 °
